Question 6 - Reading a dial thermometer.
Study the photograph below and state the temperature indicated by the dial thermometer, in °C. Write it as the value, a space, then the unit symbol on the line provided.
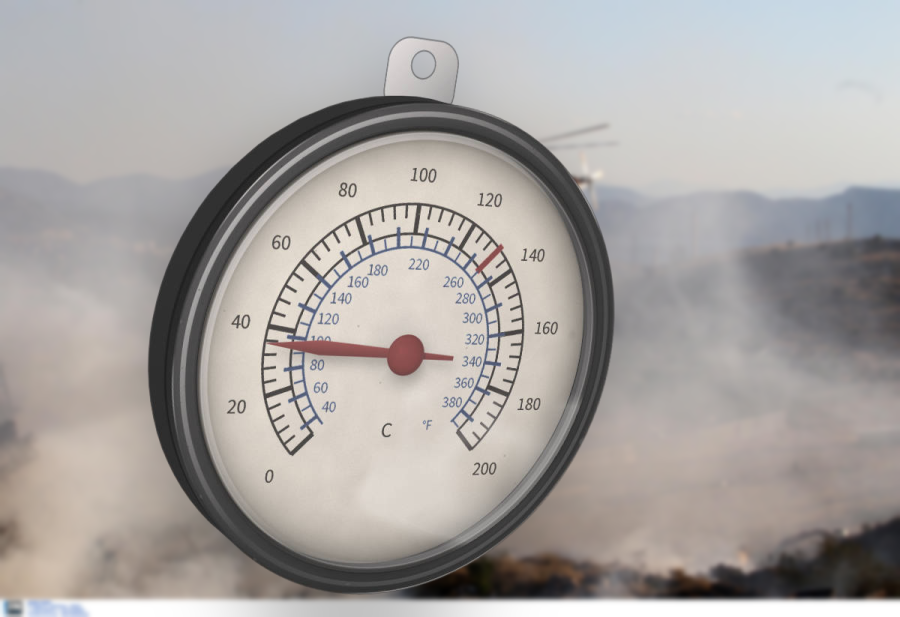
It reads 36 °C
